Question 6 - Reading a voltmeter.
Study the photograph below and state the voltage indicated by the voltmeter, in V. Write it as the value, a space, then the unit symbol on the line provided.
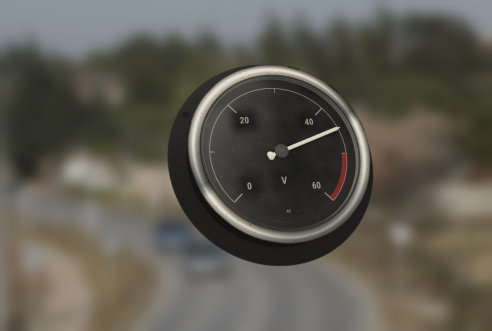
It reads 45 V
